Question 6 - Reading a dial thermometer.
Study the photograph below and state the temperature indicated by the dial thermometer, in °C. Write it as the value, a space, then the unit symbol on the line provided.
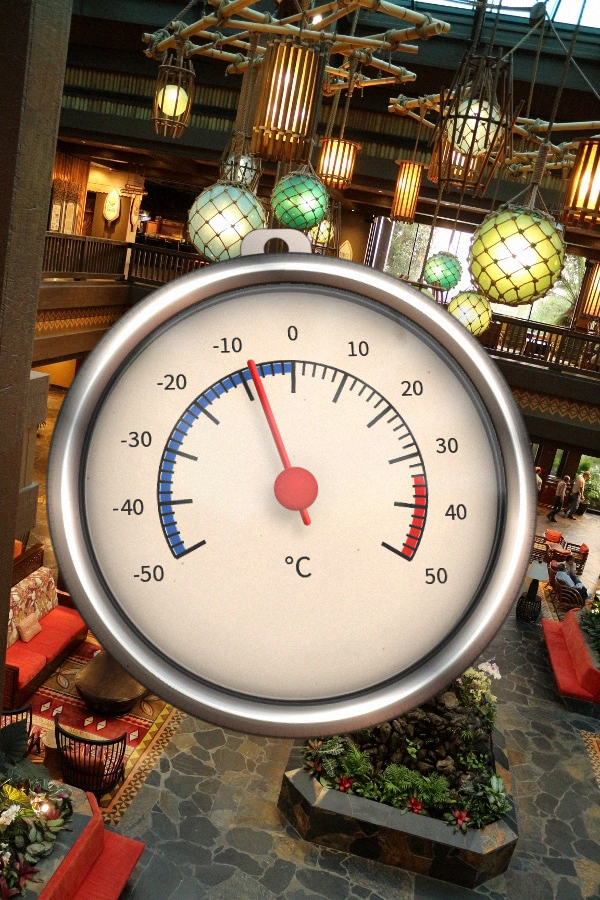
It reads -8 °C
